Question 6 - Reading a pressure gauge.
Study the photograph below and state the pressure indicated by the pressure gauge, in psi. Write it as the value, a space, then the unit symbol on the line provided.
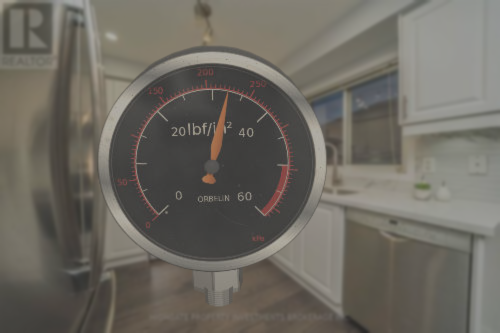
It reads 32.5 psi
